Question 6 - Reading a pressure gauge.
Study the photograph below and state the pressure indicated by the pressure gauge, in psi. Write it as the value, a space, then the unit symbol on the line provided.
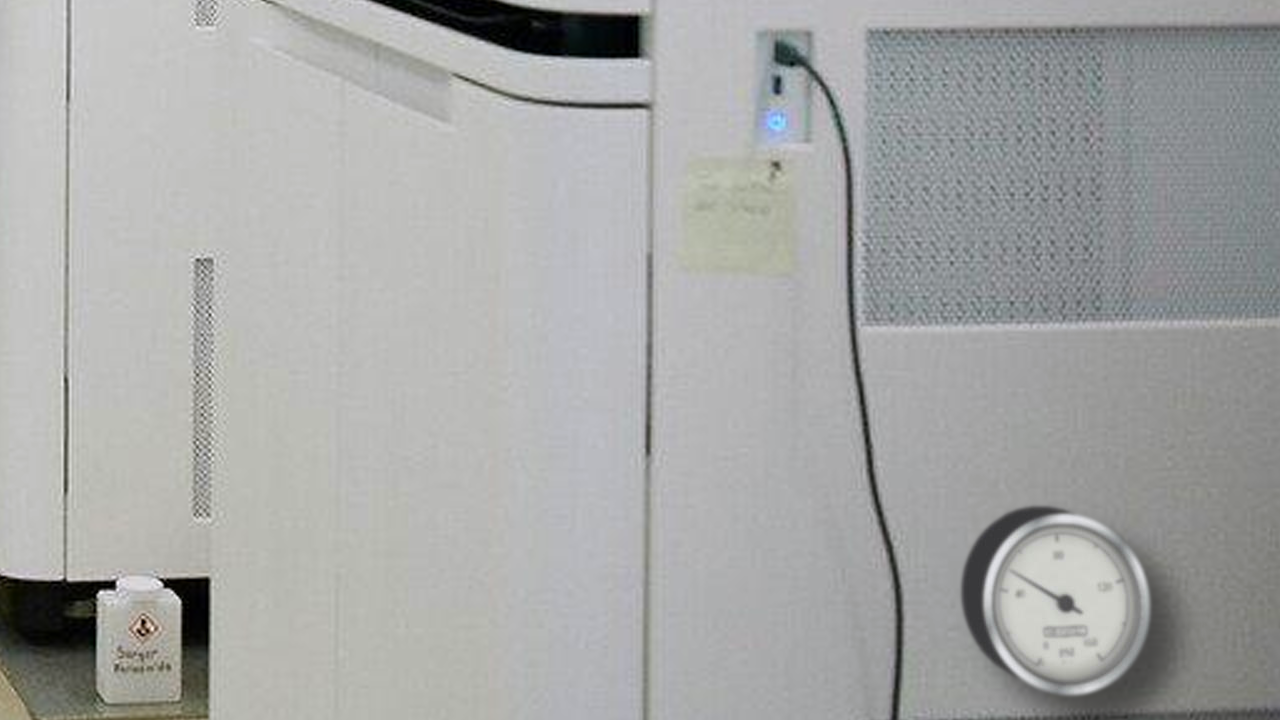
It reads 50 psi
